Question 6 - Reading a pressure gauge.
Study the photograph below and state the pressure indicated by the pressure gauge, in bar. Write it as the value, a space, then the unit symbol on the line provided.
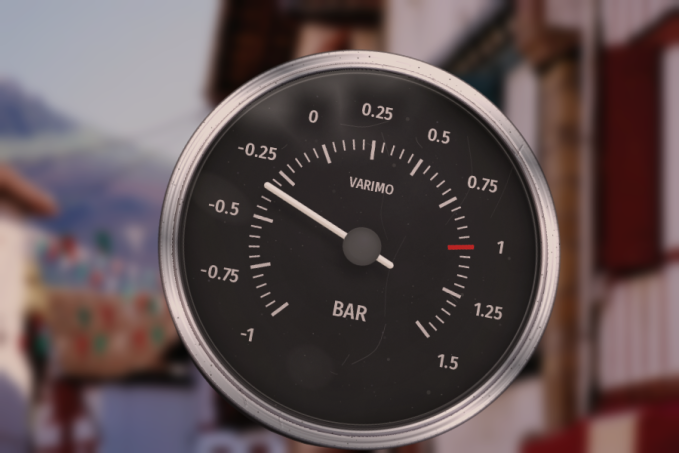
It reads -0.35 bar
